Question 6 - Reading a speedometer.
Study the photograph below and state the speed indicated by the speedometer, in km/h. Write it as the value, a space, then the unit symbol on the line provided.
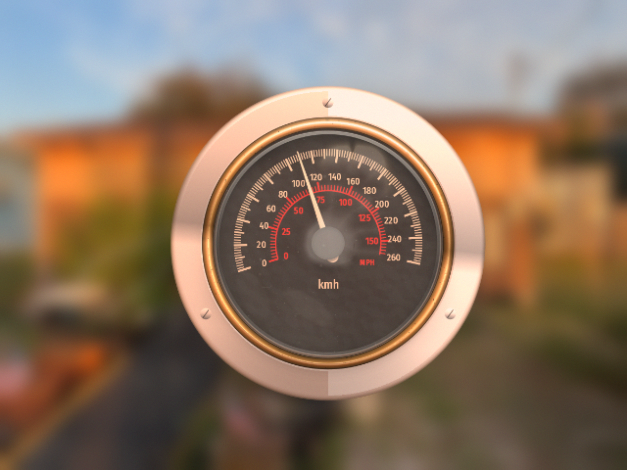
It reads 110 km/h
